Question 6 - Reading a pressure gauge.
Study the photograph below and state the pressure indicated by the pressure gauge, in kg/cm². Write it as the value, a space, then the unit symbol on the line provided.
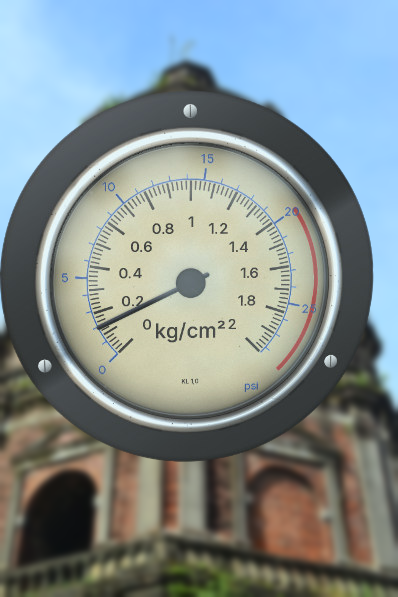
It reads 0.14 kg/cm²
